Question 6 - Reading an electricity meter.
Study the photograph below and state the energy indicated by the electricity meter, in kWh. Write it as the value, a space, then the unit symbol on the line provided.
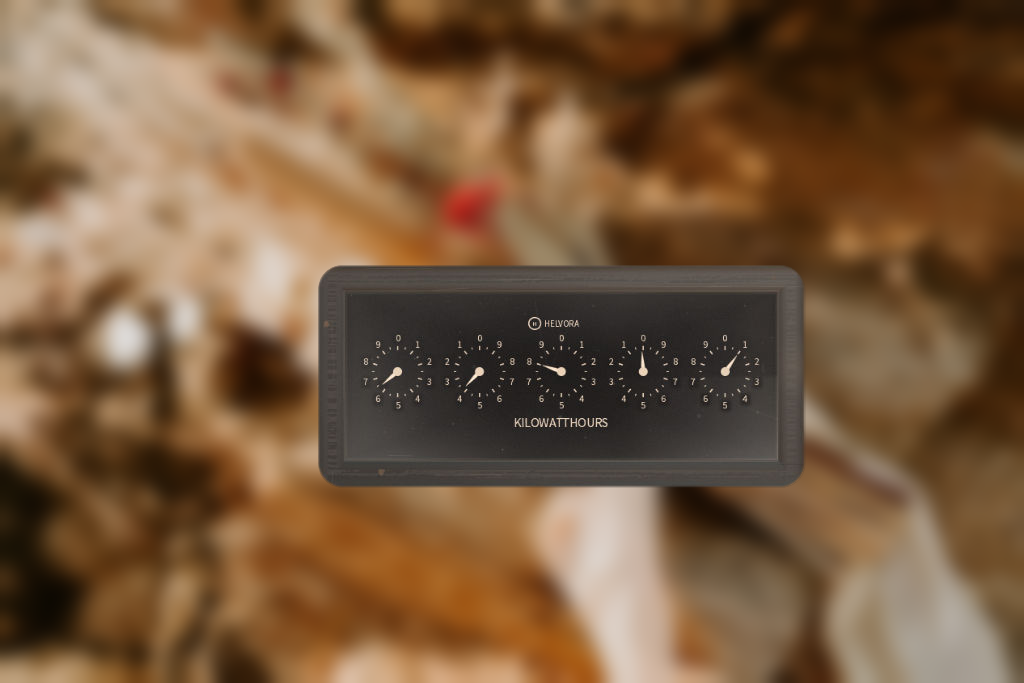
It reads 63801 kWh
